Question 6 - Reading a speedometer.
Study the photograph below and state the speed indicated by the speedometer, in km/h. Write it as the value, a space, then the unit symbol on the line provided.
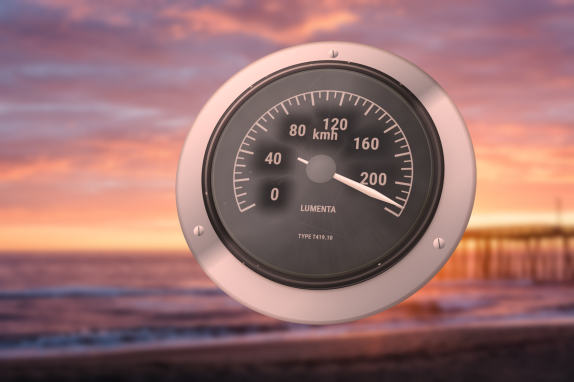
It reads 215 km/h
